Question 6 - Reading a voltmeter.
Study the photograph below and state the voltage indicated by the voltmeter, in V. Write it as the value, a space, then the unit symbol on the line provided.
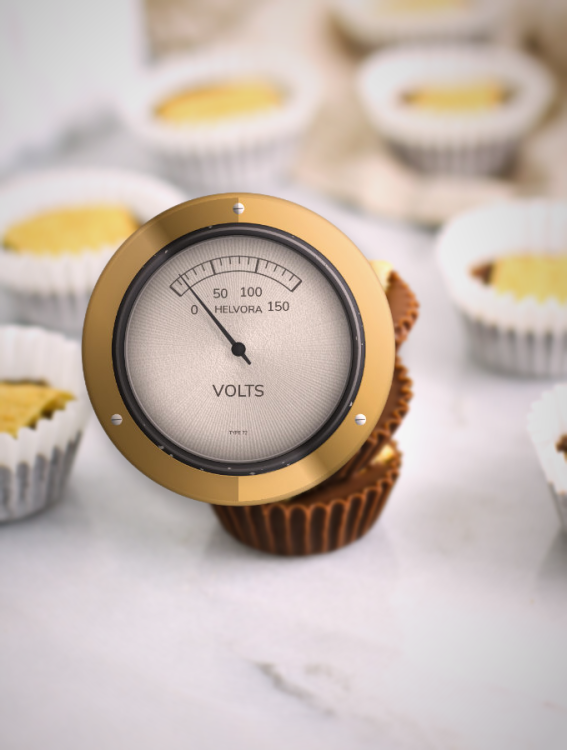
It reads 15 V
